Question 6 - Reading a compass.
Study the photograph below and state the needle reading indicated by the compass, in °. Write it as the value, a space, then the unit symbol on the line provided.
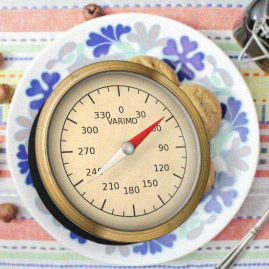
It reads 55 °
